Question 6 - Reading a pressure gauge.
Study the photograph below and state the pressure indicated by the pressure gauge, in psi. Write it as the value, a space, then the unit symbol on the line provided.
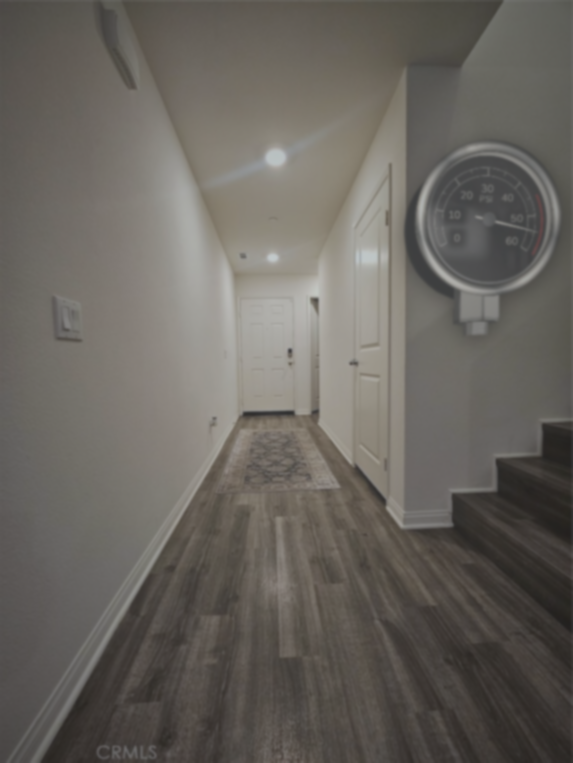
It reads 55 psi
